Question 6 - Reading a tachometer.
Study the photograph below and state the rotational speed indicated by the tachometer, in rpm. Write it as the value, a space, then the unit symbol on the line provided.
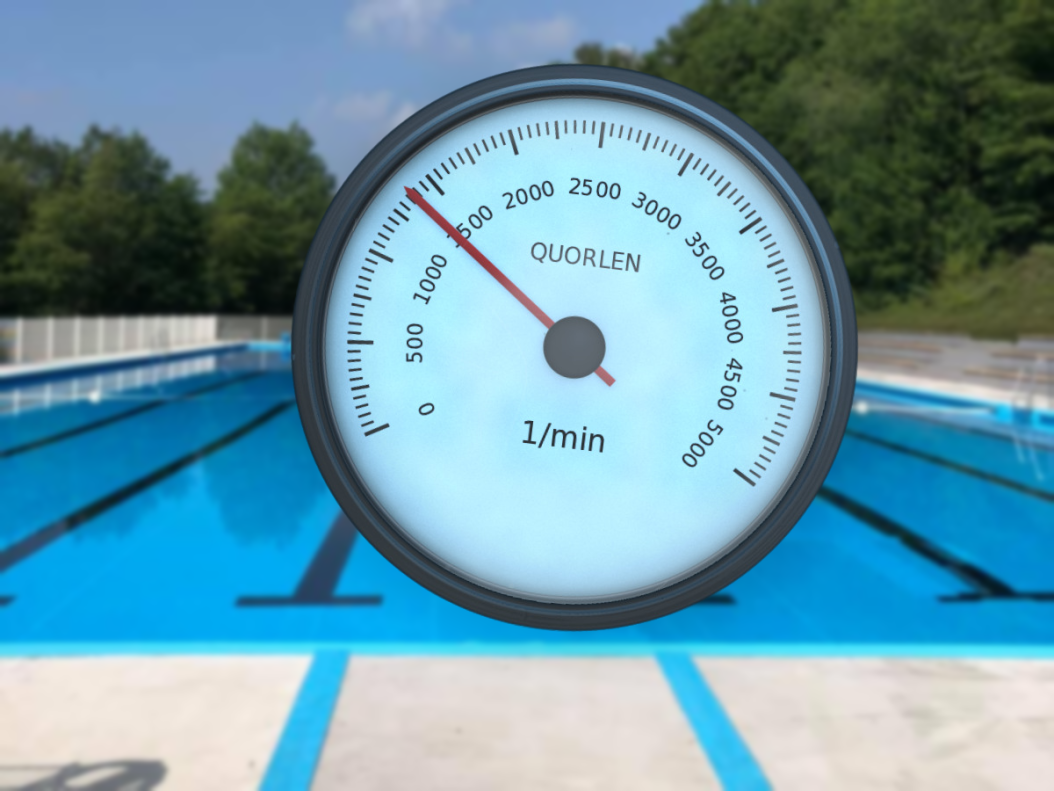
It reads 1375 rpm
